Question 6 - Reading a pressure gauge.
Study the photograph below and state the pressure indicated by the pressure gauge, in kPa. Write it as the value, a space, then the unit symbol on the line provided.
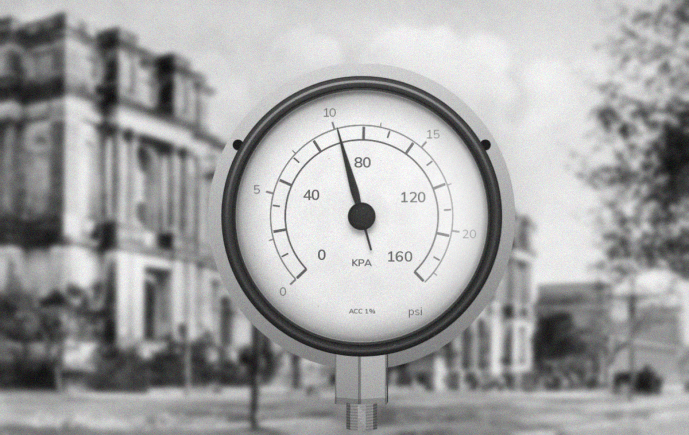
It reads 70 kPa
